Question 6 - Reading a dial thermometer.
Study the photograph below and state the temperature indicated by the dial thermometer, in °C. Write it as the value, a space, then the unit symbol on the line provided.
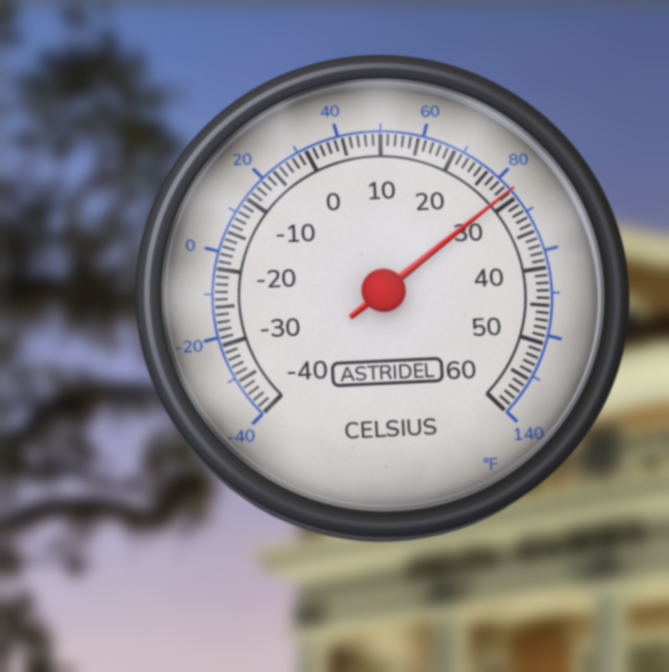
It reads 29 °C
